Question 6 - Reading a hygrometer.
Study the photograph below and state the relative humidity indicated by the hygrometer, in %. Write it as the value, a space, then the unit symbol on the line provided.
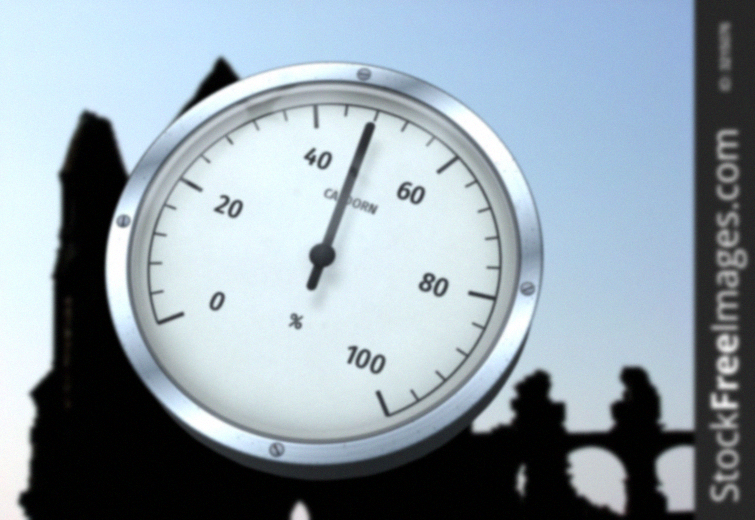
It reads 48 %
